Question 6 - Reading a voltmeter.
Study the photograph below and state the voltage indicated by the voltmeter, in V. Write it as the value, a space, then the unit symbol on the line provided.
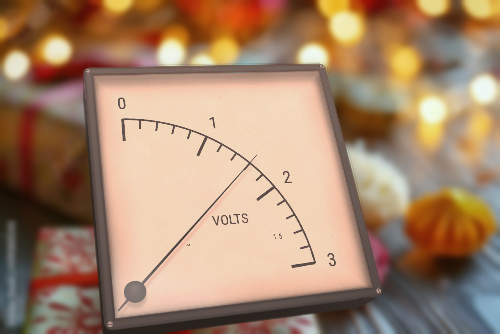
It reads 1.6 V
